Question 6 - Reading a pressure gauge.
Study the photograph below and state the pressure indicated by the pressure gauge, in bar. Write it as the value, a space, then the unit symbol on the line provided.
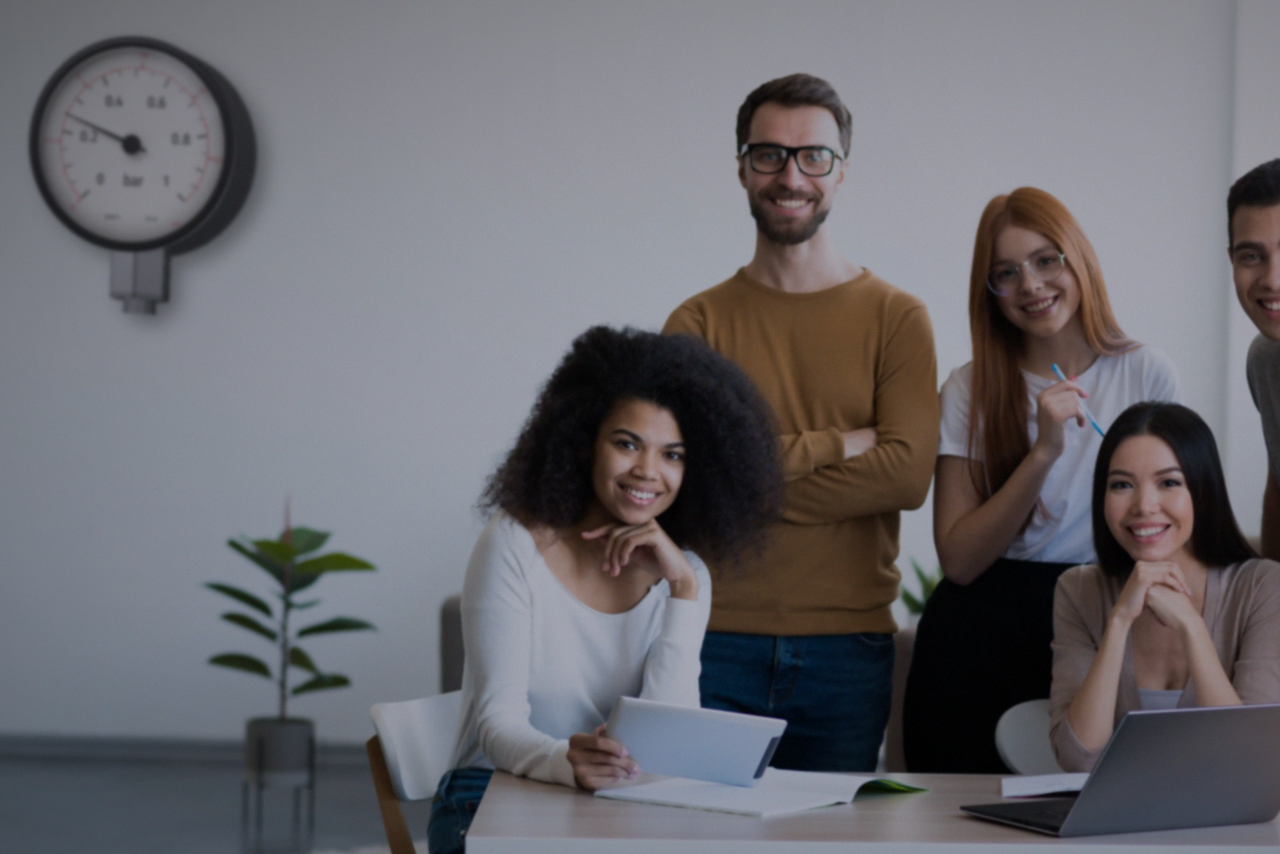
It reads 0.25 bar
